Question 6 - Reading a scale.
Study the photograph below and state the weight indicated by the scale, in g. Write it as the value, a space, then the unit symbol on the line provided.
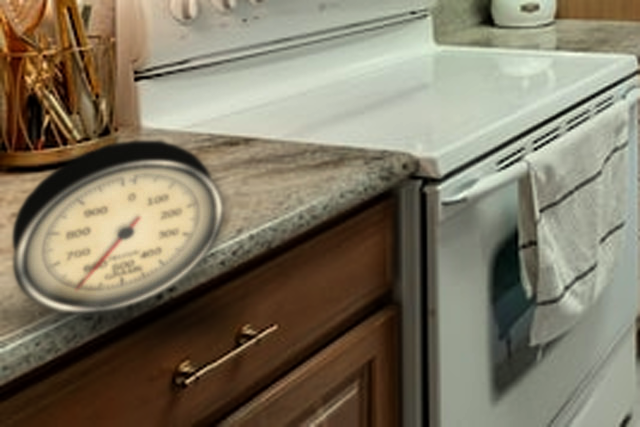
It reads 600 g
